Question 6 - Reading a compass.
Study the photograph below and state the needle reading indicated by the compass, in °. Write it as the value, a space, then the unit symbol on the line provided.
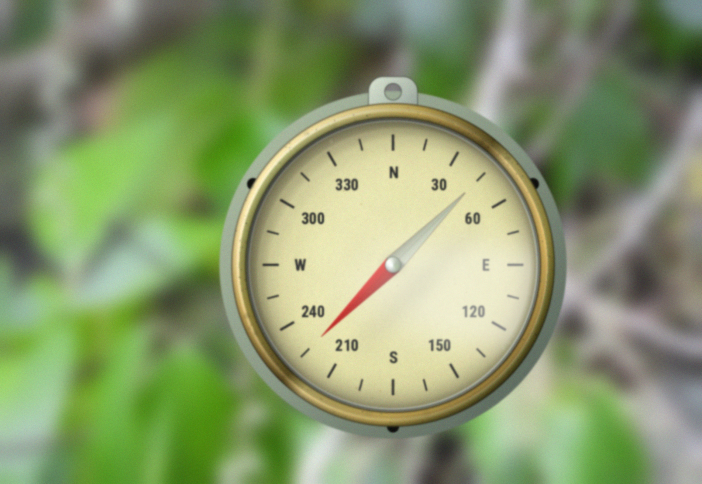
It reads 225 °
